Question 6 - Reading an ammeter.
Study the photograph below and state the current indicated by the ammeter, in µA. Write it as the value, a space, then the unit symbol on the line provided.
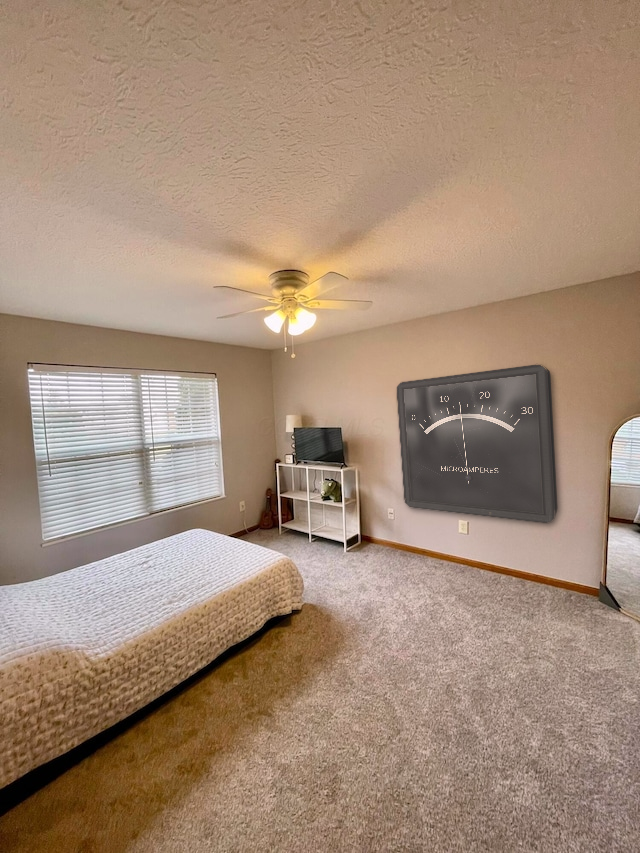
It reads 14 µA
